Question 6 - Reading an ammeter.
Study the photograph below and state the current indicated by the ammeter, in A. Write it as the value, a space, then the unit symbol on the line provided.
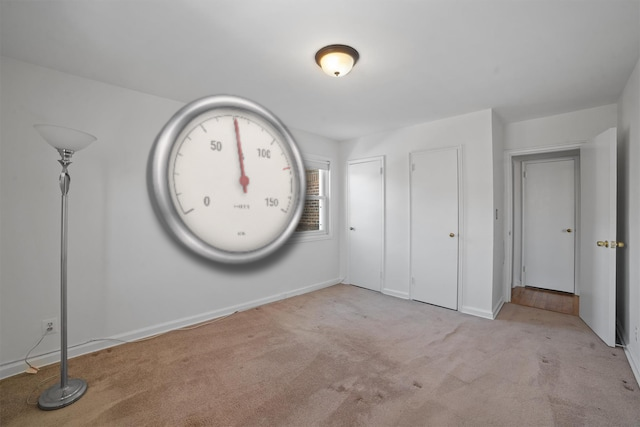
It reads 70 A
